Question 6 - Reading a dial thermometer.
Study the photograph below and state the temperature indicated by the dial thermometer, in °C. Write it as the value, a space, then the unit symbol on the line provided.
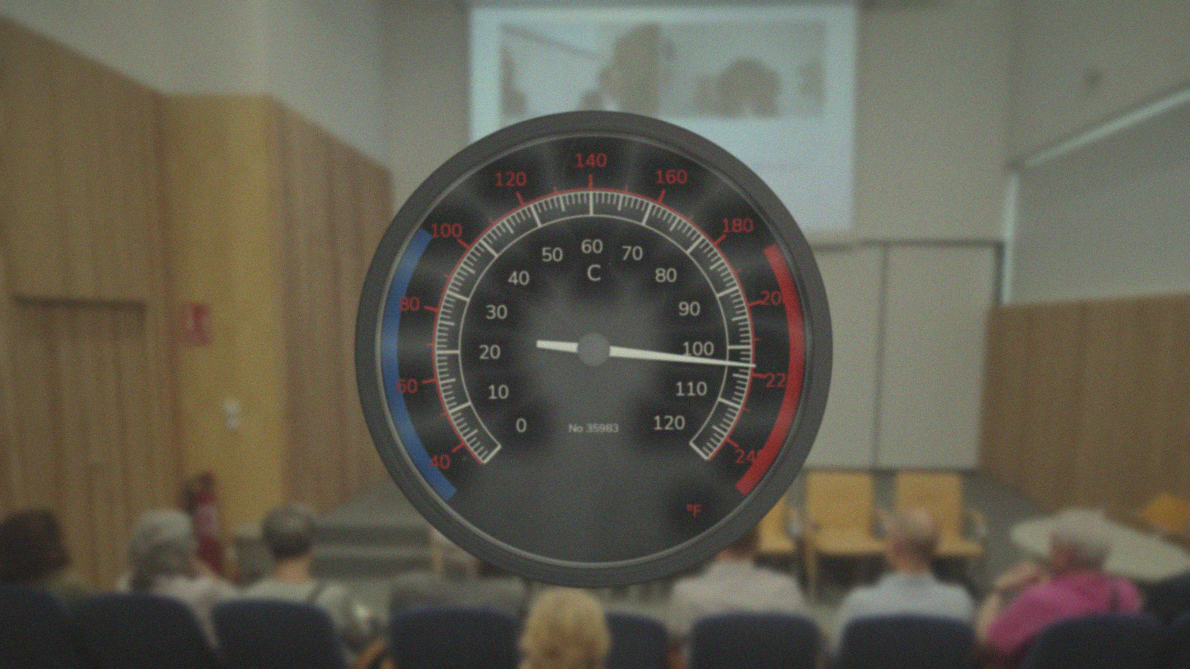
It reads 103 °C
